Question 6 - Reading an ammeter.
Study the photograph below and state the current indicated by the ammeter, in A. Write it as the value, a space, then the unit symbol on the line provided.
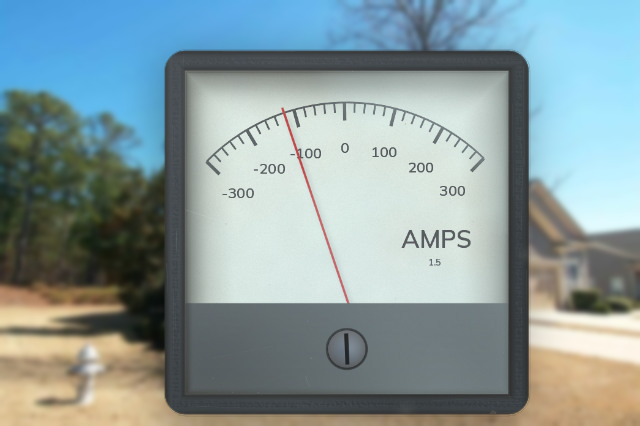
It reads -120 A
